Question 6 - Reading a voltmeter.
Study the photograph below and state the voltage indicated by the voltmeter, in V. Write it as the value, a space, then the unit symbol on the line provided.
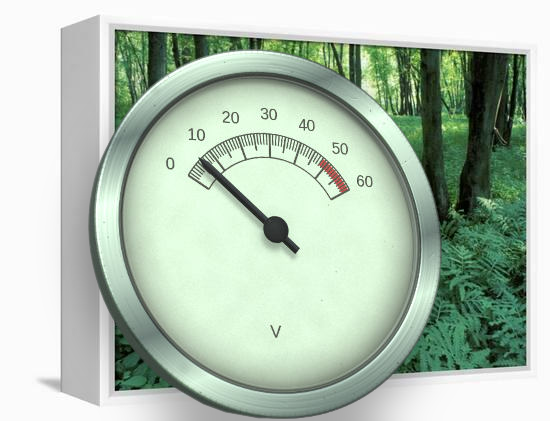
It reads 5 V
